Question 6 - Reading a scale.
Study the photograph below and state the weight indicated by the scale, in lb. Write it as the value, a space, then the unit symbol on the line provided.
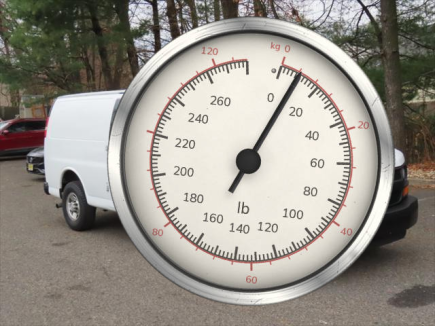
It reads 10 lb
